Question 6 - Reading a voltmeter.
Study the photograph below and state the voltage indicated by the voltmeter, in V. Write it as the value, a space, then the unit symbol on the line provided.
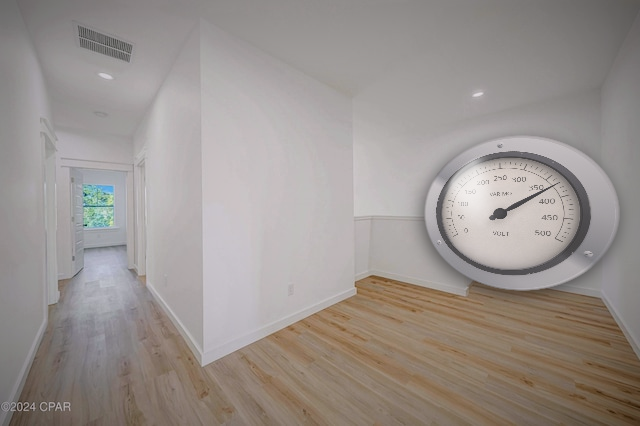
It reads 370 V
